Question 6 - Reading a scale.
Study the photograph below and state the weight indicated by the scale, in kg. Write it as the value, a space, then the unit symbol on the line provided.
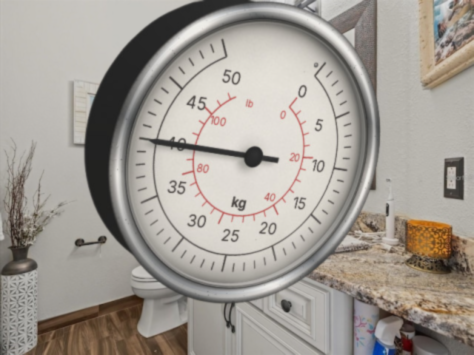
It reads 40 kg
